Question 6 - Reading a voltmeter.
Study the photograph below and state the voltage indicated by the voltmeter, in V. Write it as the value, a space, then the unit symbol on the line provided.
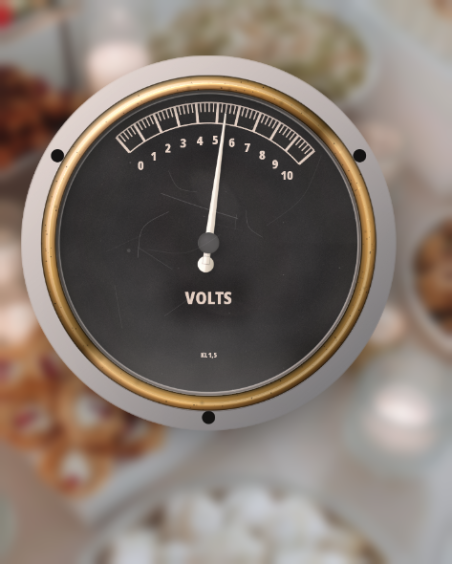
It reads 5.4 V
